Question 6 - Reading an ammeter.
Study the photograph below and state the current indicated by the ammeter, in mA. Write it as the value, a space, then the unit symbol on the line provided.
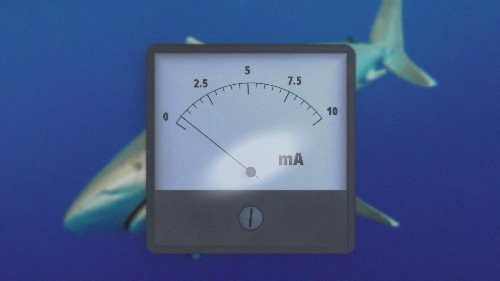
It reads 0.5 mA
